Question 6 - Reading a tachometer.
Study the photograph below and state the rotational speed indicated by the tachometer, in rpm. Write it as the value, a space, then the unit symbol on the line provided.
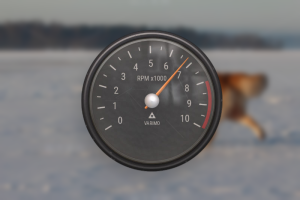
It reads 6750 rpm
